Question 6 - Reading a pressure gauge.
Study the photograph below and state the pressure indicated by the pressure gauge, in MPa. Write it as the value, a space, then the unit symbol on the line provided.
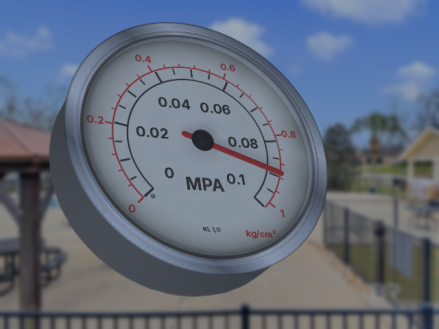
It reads 0.09 MPa
